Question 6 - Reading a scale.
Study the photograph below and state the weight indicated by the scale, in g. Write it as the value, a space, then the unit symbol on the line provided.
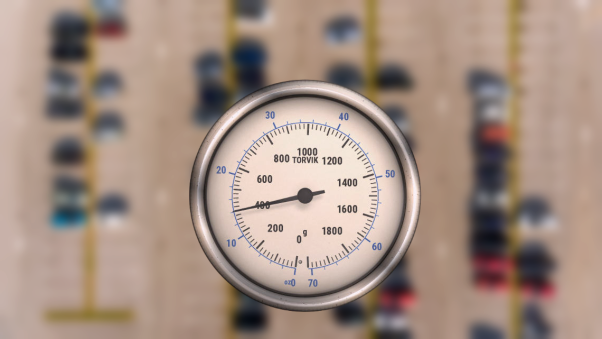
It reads 400 g
